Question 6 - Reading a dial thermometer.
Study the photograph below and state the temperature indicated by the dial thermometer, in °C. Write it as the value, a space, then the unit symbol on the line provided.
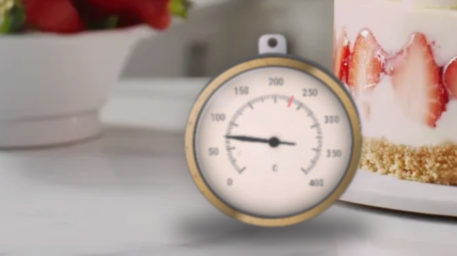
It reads 75 °C
